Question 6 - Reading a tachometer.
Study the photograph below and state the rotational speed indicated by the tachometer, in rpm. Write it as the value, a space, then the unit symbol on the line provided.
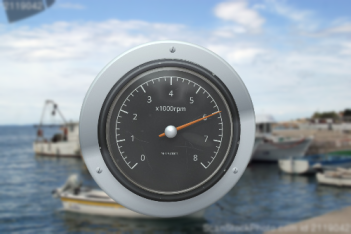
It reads 6000 rpm
